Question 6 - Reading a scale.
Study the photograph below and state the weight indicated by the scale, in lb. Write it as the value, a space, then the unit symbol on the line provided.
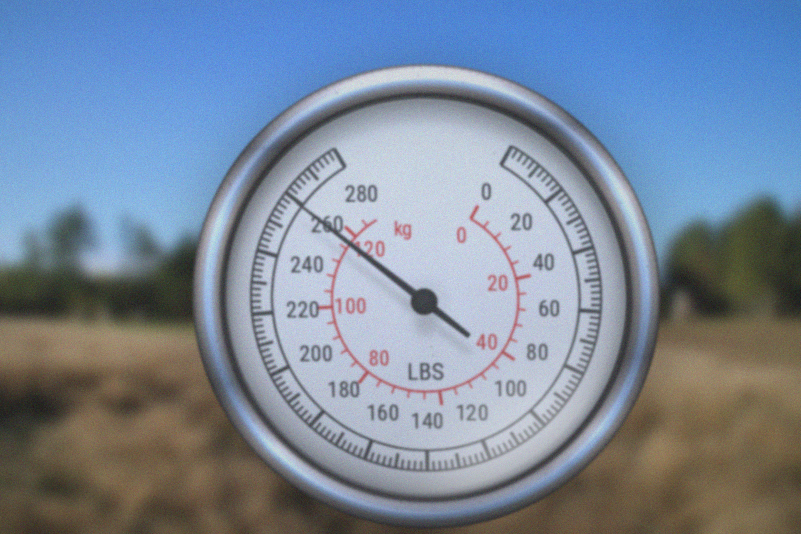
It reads 260 lb
